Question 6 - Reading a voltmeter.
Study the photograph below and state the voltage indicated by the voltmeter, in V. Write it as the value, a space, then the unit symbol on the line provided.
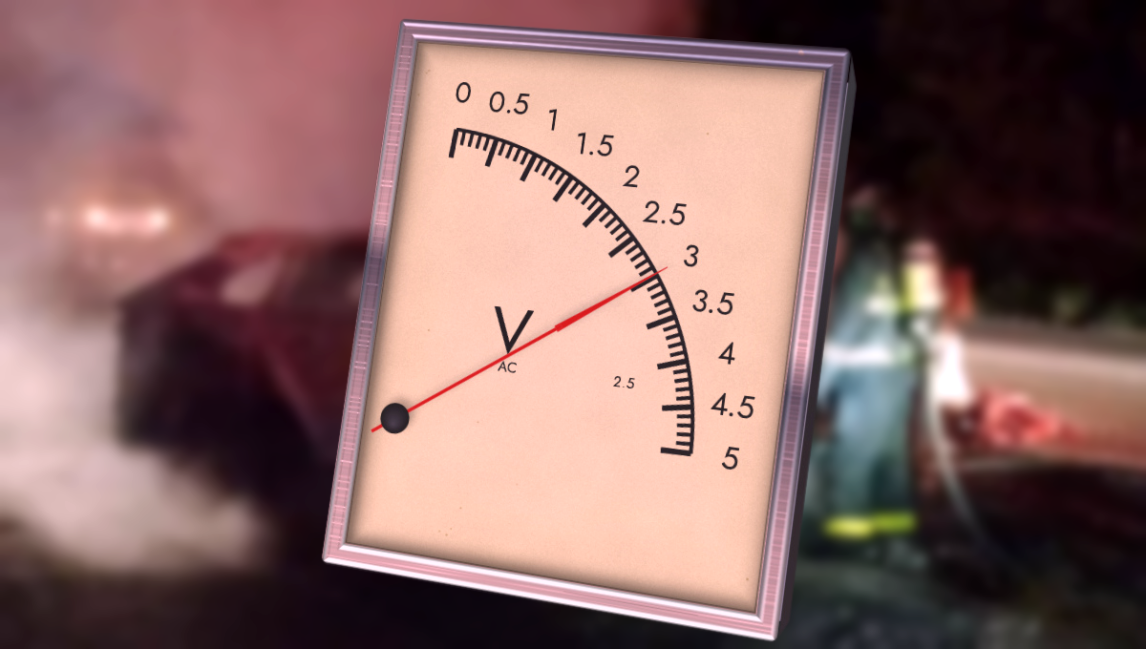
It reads 3 V
